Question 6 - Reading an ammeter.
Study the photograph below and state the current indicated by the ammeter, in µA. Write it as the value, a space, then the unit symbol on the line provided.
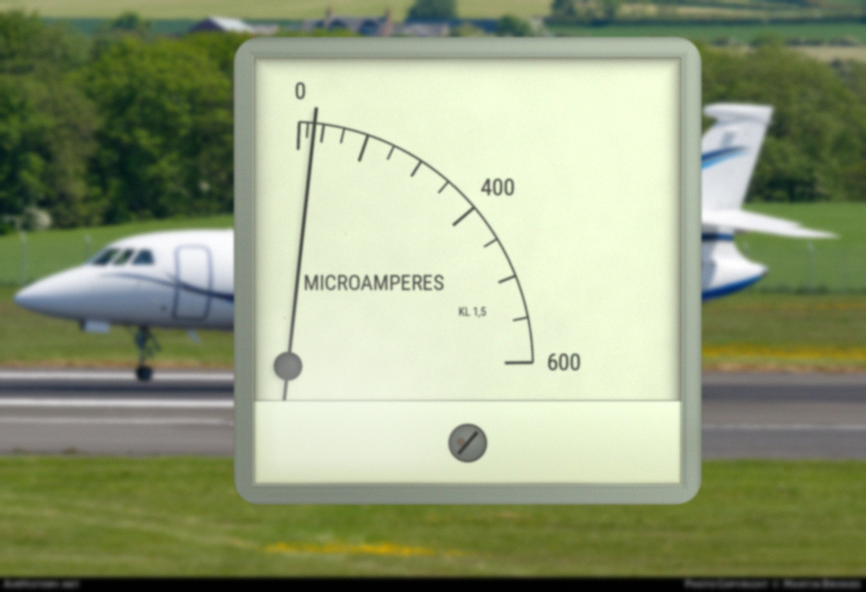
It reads 75 µA
